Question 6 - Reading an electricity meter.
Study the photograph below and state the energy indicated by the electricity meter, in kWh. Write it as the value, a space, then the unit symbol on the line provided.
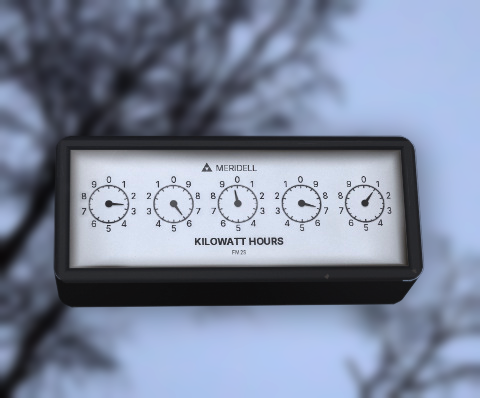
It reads 25971 kWh
